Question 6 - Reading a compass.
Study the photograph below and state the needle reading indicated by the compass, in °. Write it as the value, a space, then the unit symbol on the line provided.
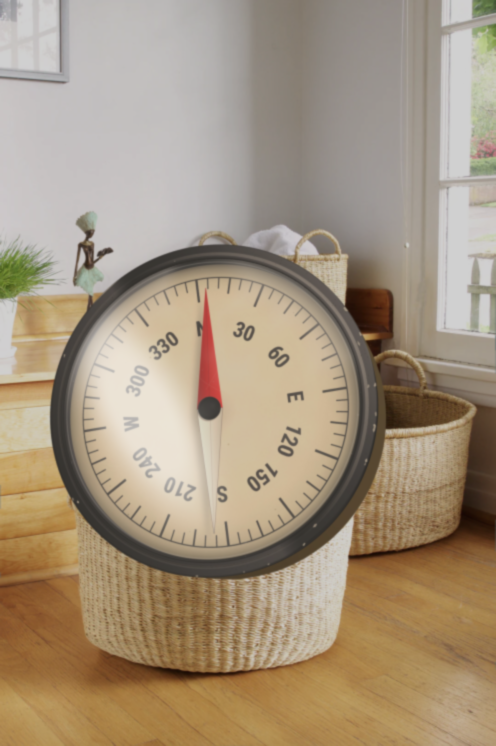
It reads 5 °
